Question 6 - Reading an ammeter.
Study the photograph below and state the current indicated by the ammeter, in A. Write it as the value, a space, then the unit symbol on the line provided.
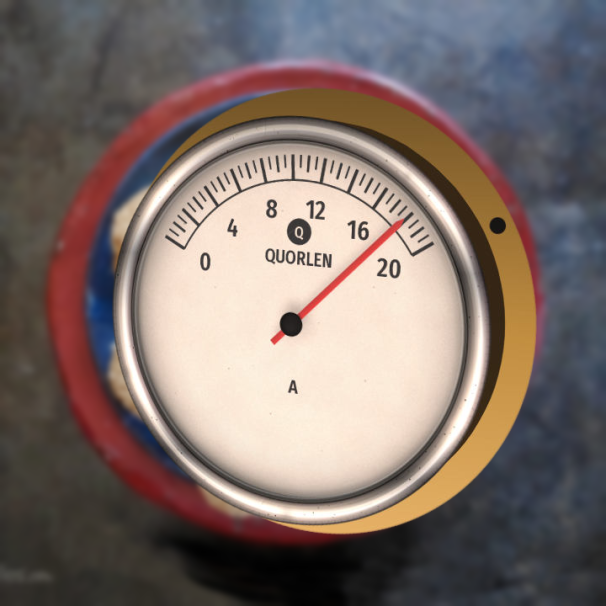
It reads 18 A
